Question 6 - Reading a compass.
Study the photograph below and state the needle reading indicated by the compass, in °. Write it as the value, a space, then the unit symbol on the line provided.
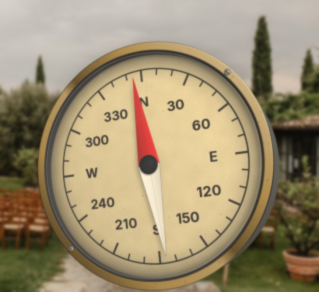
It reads 355 °
